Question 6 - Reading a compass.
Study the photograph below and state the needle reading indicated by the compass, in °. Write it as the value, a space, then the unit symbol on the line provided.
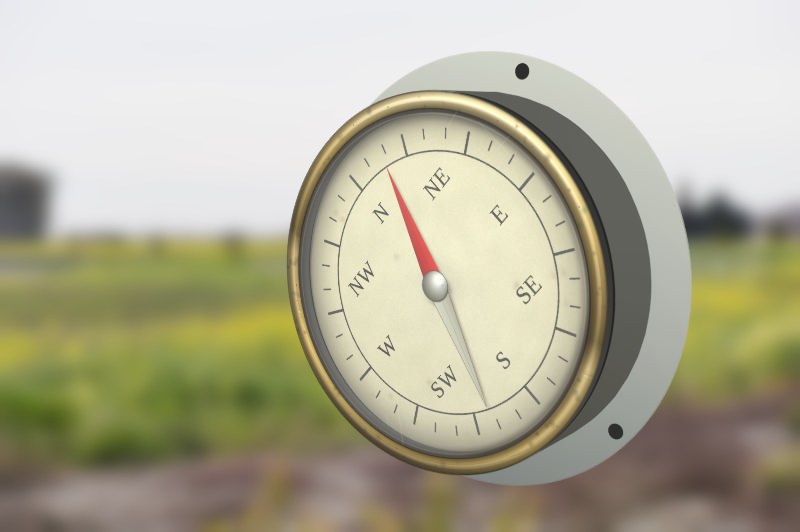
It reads 20 °
